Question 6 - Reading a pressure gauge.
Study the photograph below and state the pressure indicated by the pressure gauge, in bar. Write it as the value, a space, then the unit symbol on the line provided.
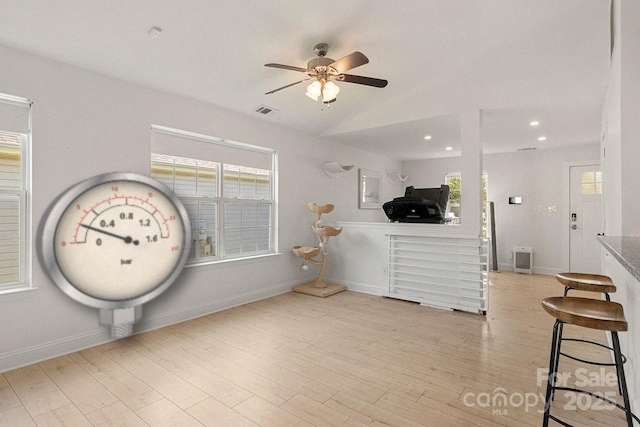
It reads 0.2 bar
